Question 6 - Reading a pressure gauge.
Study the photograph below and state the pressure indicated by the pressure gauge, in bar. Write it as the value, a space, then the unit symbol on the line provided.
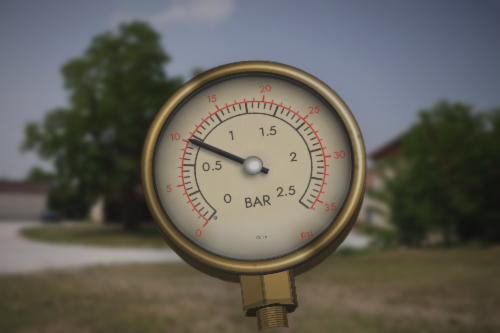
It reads 0.7 bar
